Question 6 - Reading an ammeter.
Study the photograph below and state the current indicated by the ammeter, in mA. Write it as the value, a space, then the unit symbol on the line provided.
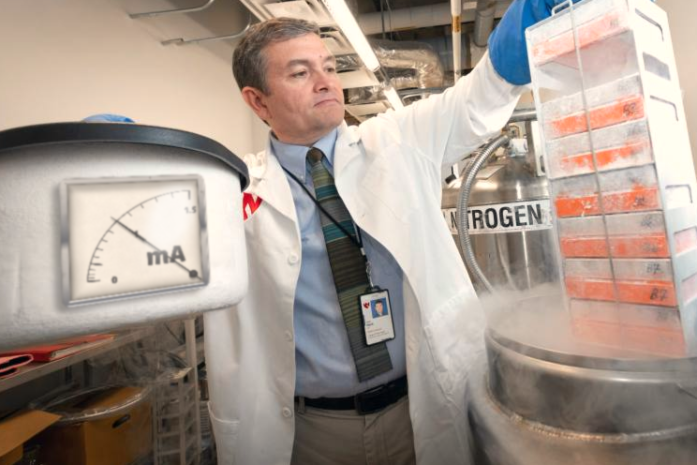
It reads 1 mA
